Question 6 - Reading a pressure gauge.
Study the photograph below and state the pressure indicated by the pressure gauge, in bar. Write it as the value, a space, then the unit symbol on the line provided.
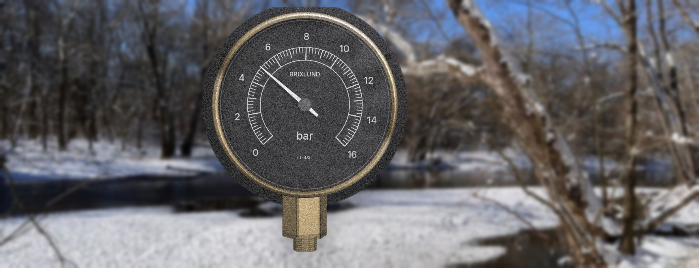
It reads 5 bar
